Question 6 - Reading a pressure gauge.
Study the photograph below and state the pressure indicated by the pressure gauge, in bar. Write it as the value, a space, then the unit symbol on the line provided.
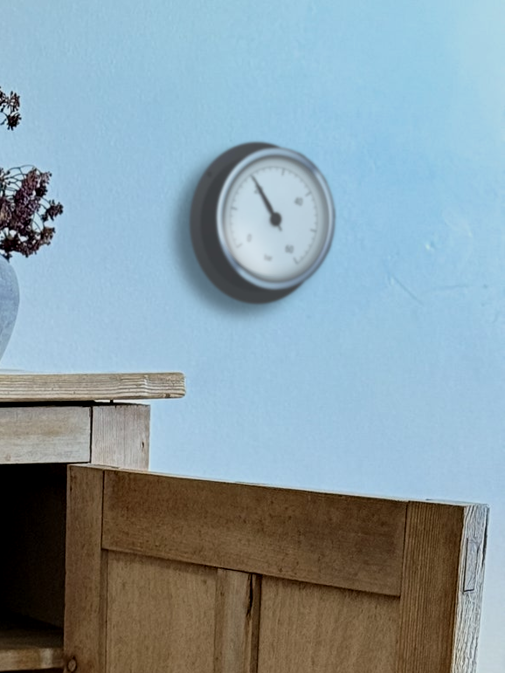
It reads 20 bar
